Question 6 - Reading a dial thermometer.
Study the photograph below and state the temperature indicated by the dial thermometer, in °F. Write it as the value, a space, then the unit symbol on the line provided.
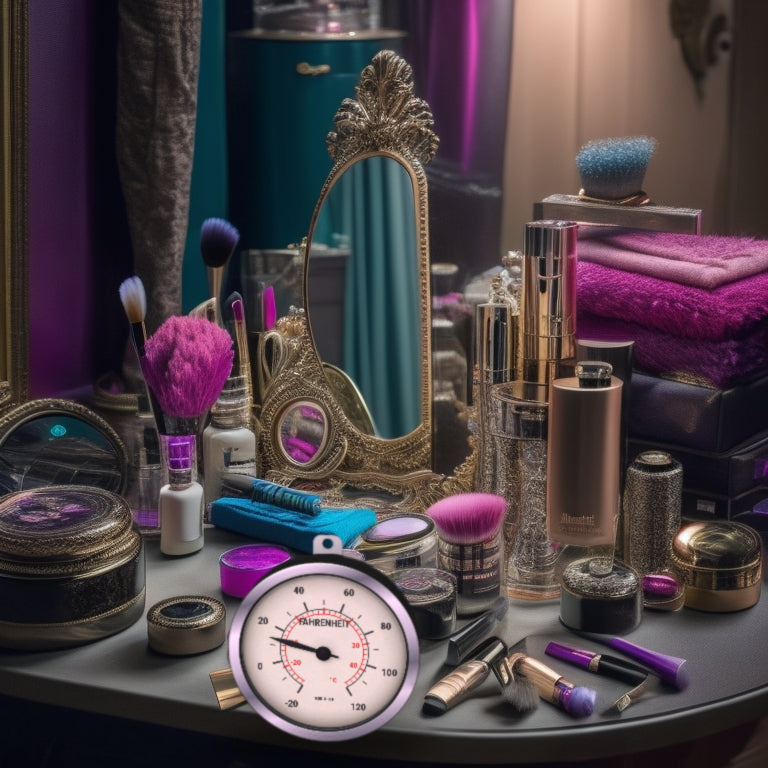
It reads 15 °F
